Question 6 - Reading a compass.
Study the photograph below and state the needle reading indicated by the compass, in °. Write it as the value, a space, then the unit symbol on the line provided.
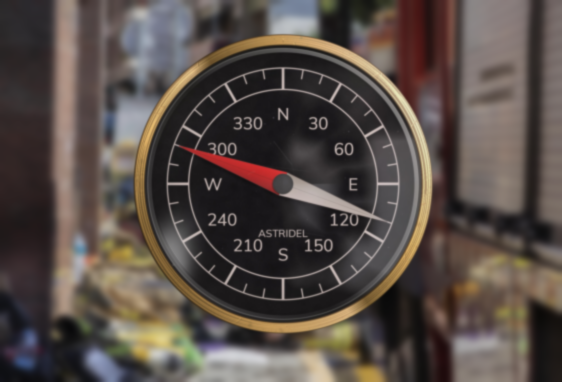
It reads 290 °
